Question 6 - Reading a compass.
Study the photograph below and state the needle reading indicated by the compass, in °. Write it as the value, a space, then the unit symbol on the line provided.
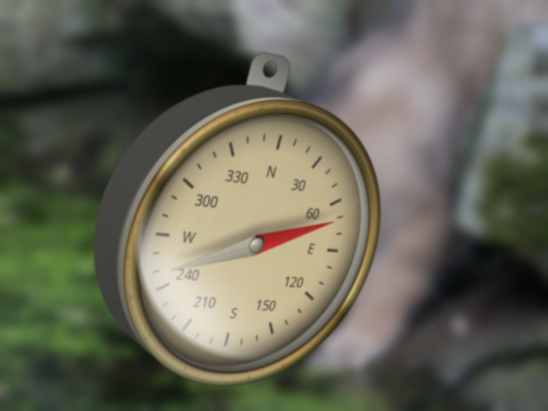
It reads 70 °
